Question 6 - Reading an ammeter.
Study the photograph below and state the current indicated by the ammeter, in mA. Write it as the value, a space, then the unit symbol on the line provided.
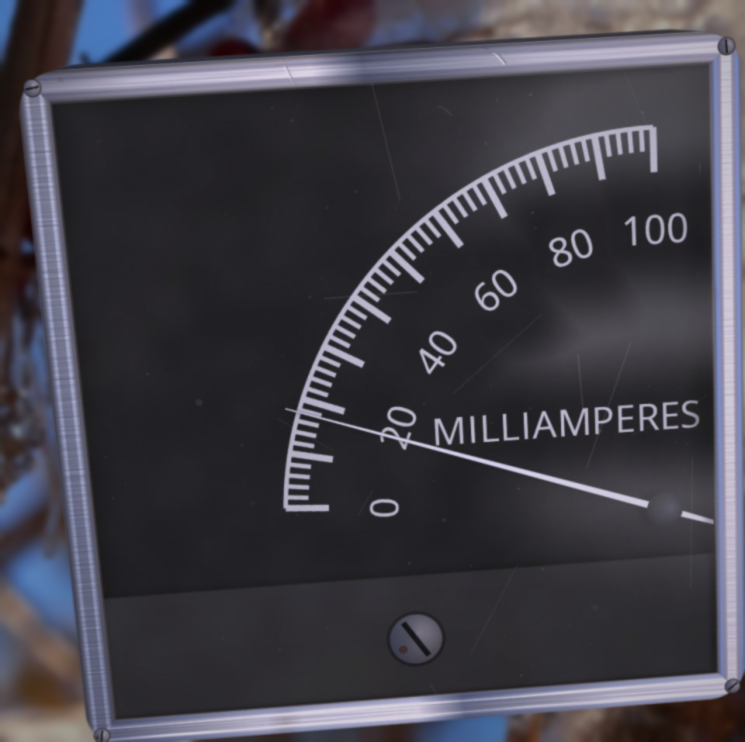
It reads 18 mA
